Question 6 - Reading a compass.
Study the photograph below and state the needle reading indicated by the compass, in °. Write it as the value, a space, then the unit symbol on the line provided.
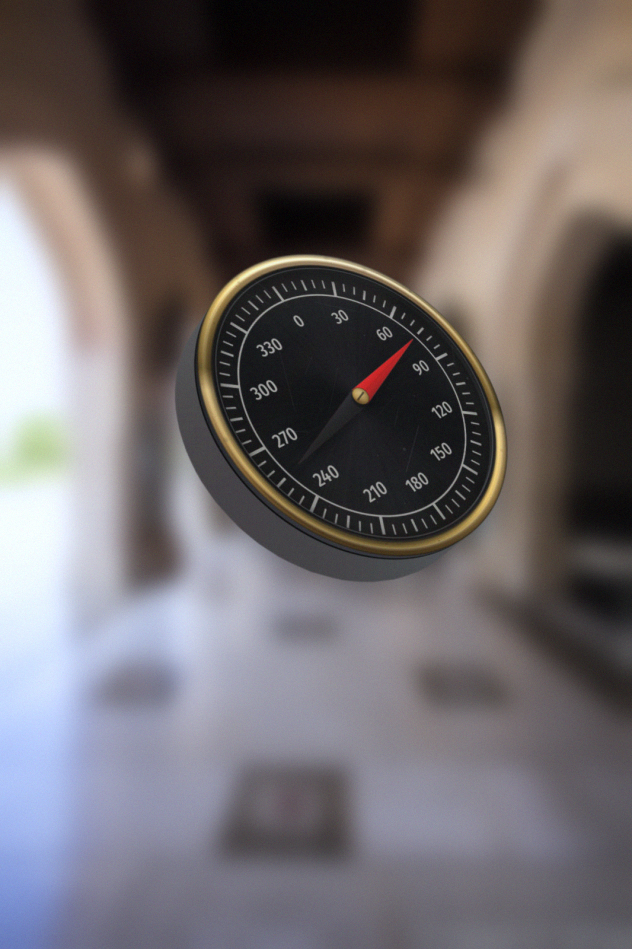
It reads 75 °
